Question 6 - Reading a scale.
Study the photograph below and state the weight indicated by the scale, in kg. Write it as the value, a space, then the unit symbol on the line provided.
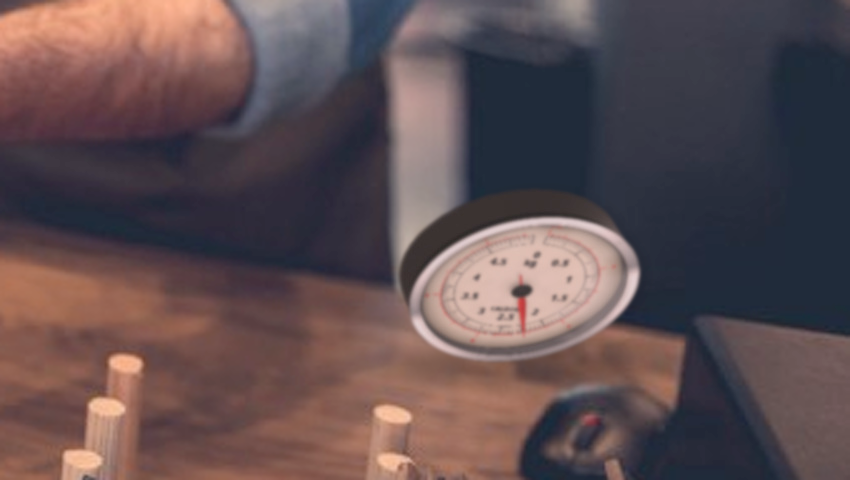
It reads 2.25 kg
